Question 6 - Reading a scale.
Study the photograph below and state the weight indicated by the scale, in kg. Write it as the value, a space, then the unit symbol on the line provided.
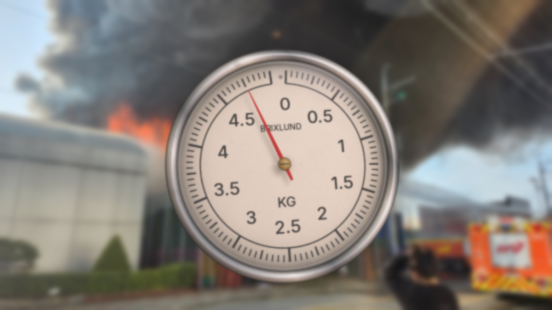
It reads 4.75 kg
